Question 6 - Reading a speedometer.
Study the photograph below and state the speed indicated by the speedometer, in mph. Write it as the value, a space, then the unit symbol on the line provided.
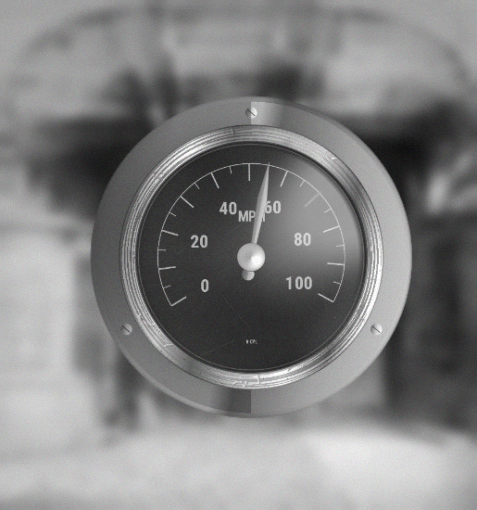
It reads 55 mph
